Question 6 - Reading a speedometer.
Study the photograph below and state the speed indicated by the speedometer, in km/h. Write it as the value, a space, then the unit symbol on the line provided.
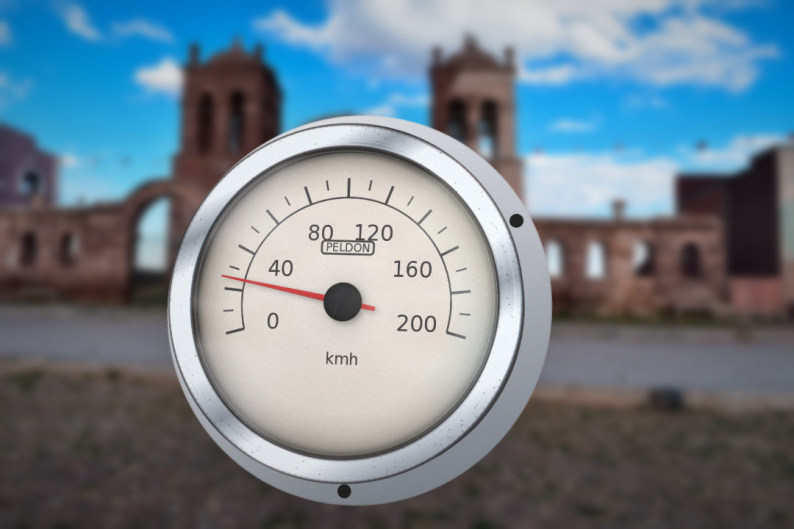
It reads 25 km/h
